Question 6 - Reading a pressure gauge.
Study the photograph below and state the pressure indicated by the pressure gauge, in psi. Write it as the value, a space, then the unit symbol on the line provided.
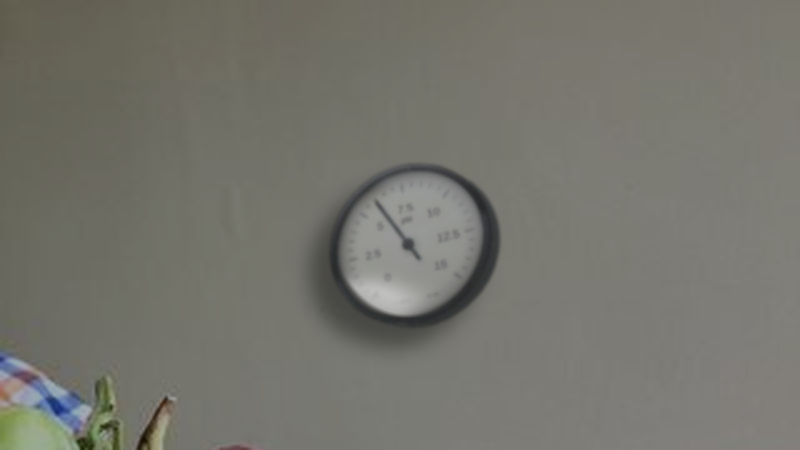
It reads 6 psi
